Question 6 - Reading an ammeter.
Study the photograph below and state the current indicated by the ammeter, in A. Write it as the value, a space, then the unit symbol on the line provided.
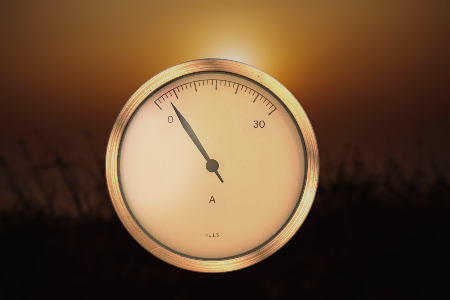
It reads 3 A
